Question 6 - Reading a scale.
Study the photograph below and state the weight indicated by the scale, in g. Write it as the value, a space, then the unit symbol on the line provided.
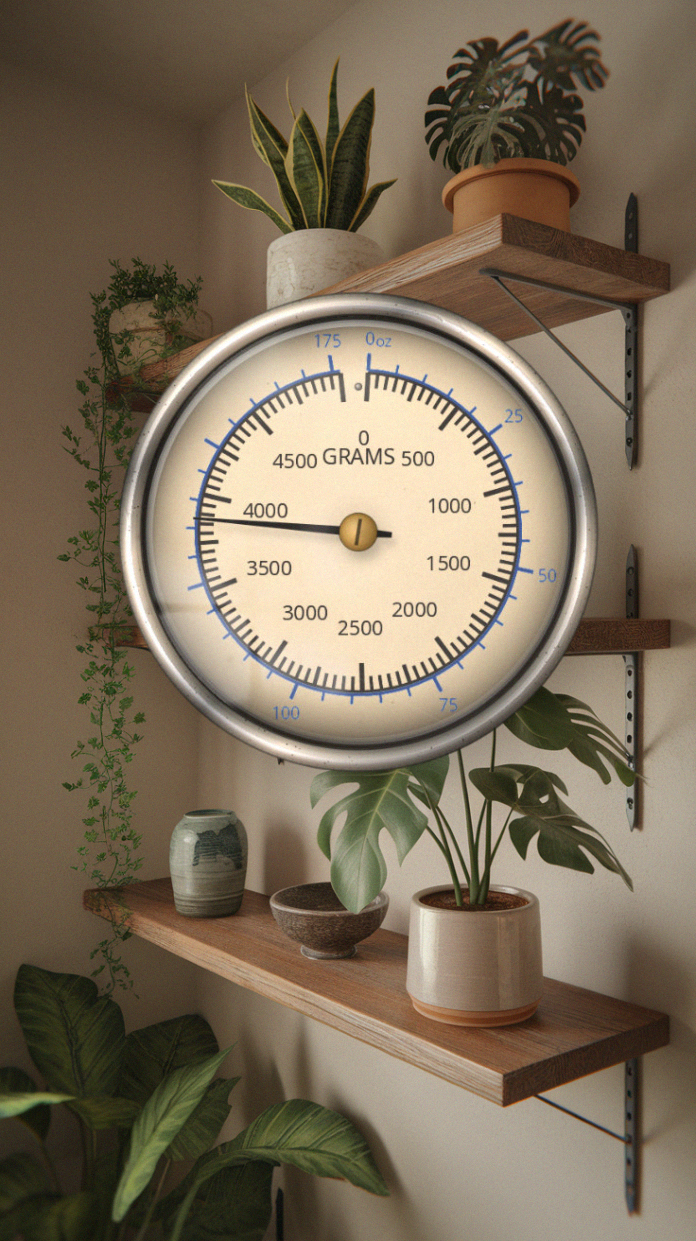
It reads 3875 g
